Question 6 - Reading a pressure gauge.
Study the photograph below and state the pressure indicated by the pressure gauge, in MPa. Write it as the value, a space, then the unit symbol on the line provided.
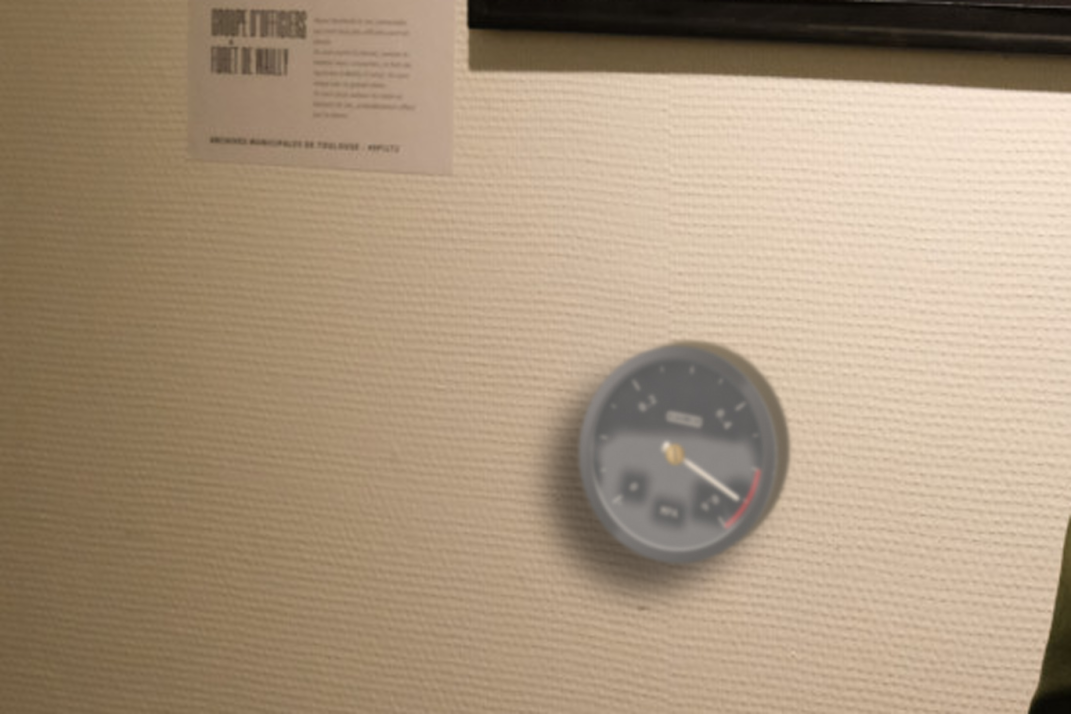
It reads 0.55 MPa
